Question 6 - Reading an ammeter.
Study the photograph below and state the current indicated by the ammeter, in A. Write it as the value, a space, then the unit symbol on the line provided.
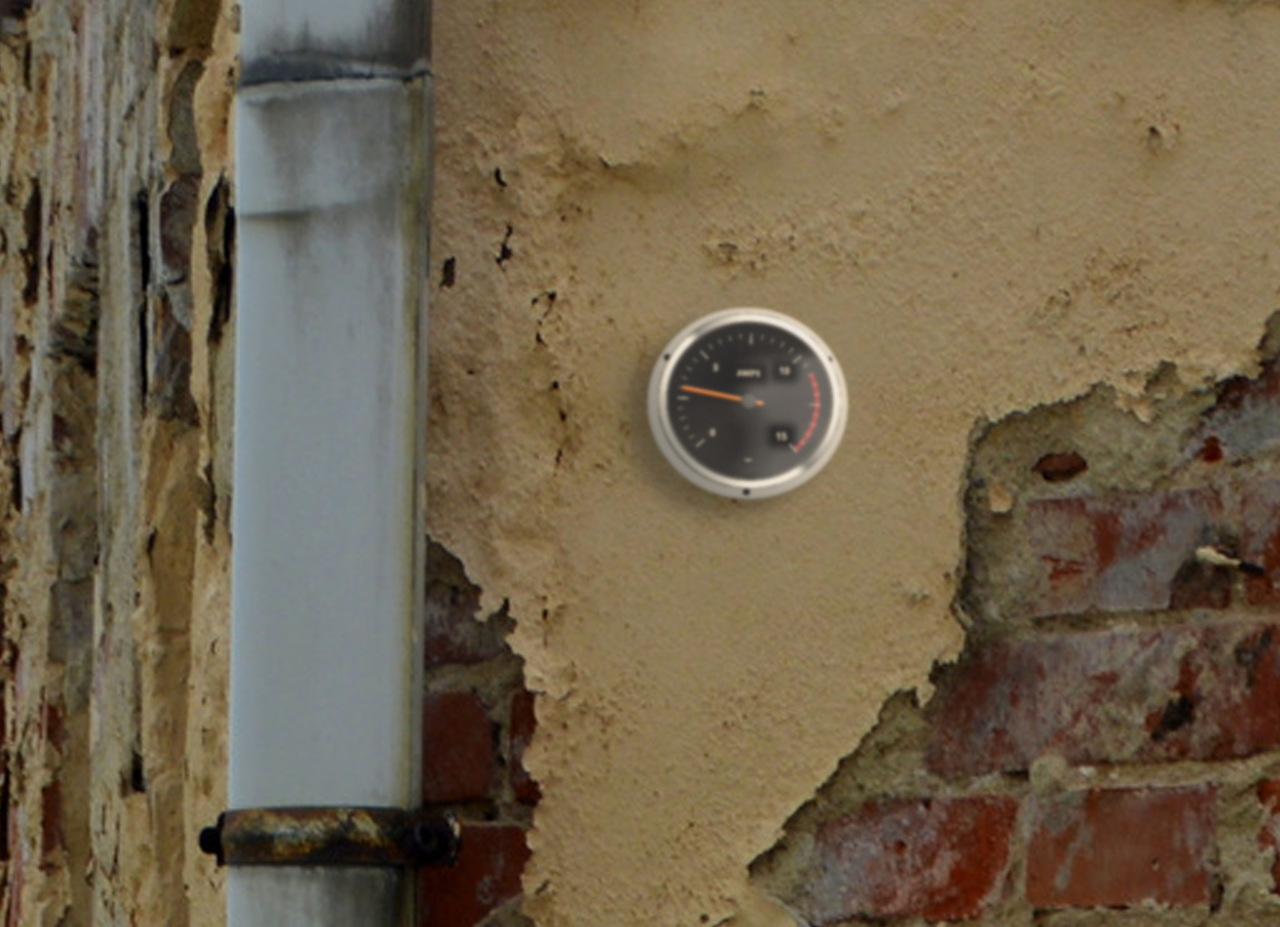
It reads 3 A
